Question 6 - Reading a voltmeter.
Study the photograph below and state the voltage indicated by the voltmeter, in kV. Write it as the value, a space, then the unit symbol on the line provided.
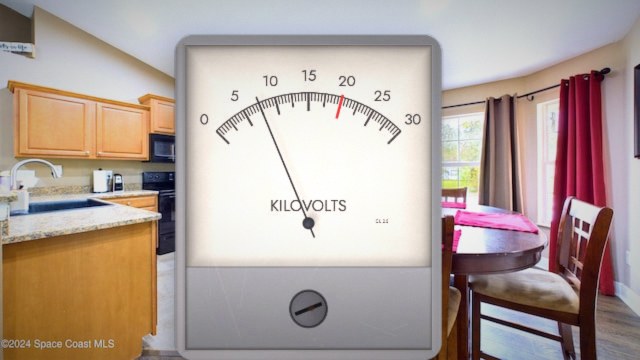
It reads 7.5 kV
